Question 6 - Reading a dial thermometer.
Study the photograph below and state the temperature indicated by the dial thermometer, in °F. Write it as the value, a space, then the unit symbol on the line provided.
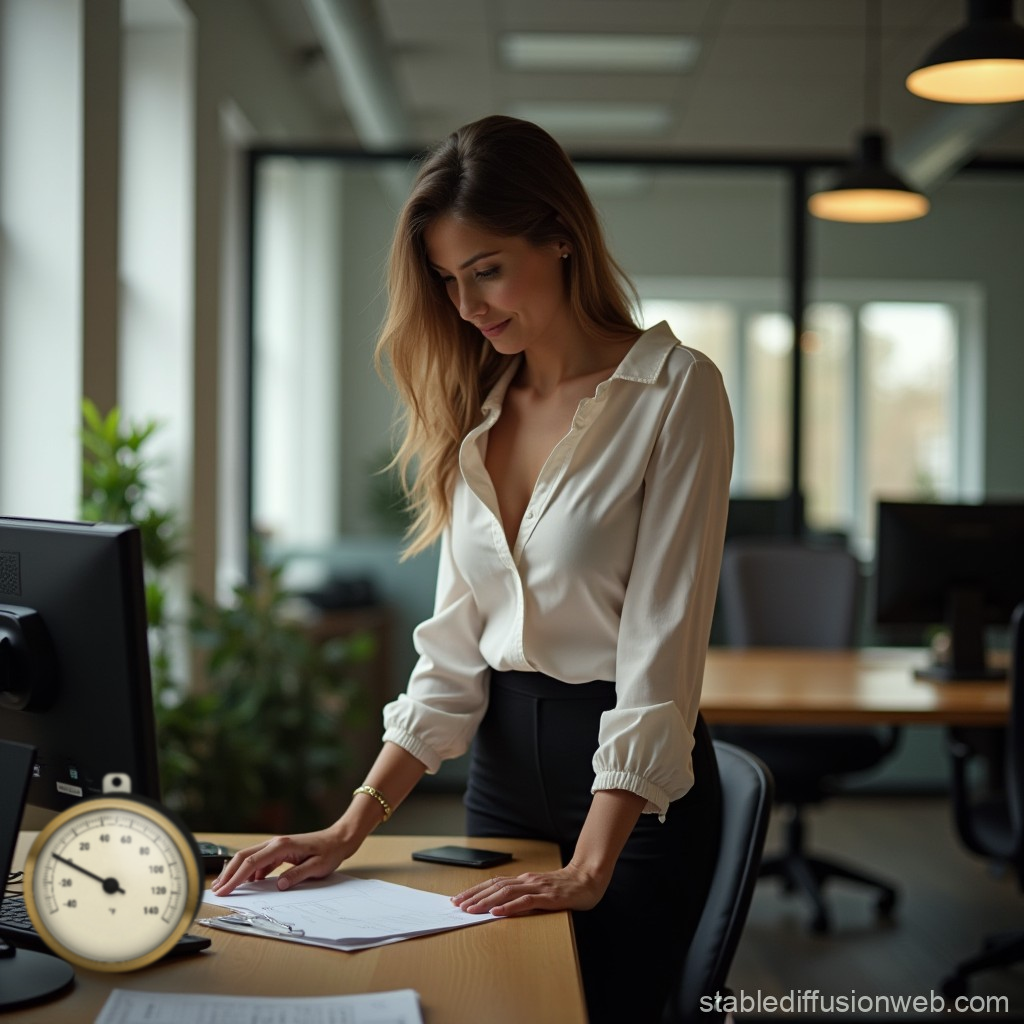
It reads 0 °F
